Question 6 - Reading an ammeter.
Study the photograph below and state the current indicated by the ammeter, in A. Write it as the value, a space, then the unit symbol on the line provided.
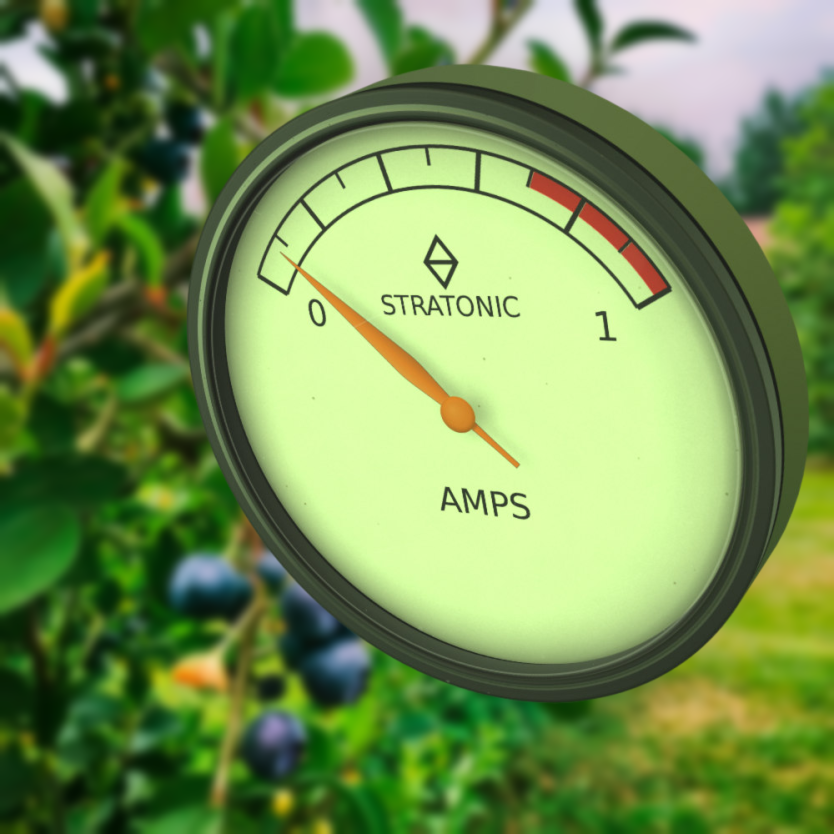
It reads 0.1 A
